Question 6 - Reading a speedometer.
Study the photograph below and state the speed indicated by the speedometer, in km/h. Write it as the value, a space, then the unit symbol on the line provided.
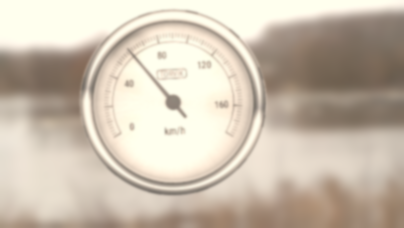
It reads 60 km/h
